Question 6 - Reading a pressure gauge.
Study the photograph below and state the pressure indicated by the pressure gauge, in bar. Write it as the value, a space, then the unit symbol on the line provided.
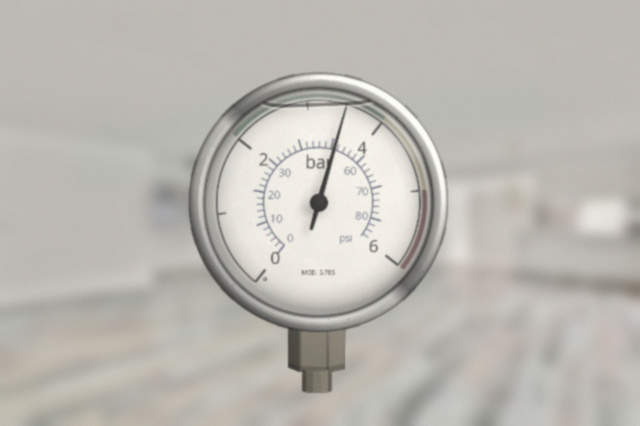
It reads 3.5 bar
